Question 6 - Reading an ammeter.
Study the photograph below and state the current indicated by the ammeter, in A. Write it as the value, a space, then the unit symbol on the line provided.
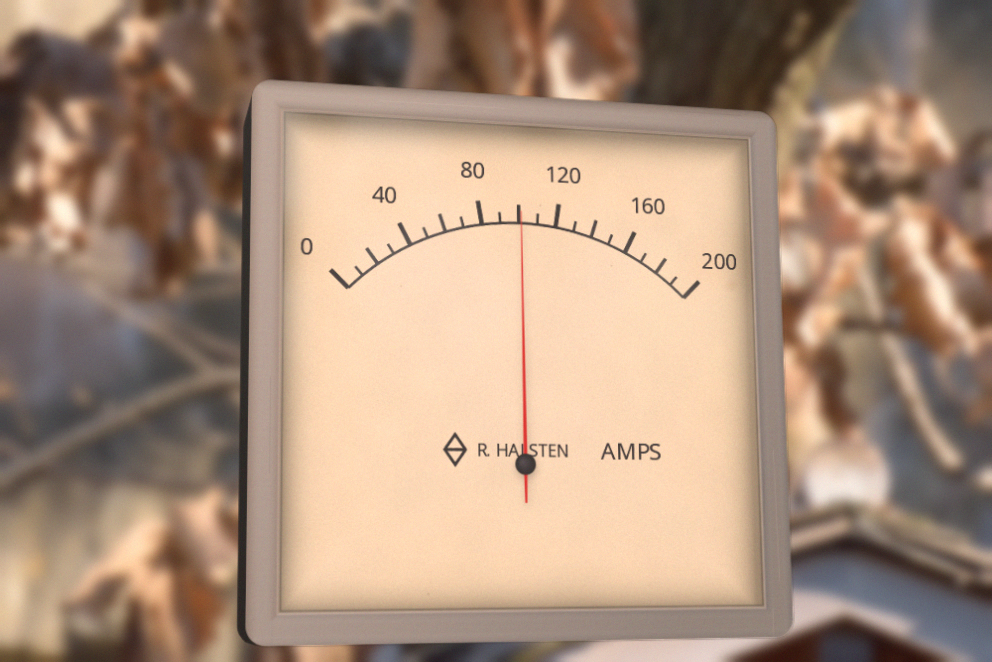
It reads 100 A
